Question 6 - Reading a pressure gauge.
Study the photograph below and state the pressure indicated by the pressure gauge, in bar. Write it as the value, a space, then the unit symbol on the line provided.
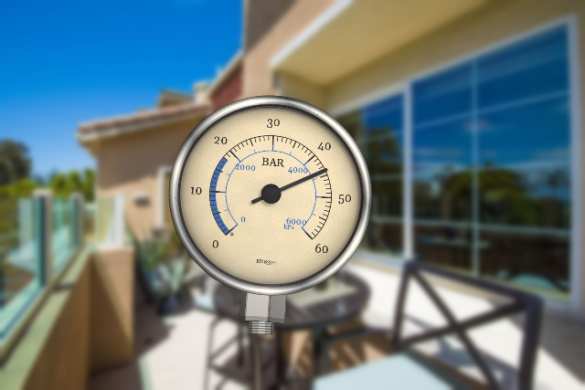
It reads 44 bar
